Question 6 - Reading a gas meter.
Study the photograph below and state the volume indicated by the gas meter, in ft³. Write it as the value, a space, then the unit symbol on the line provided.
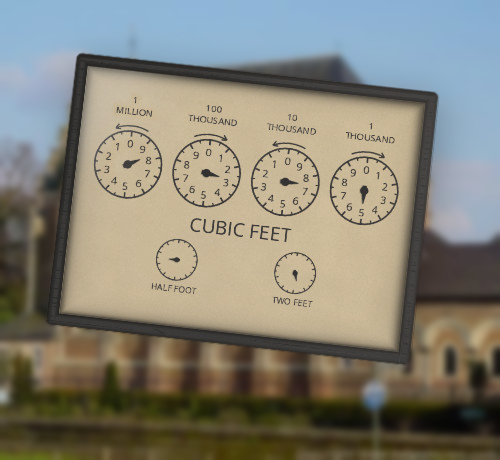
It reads 827500 ft³
